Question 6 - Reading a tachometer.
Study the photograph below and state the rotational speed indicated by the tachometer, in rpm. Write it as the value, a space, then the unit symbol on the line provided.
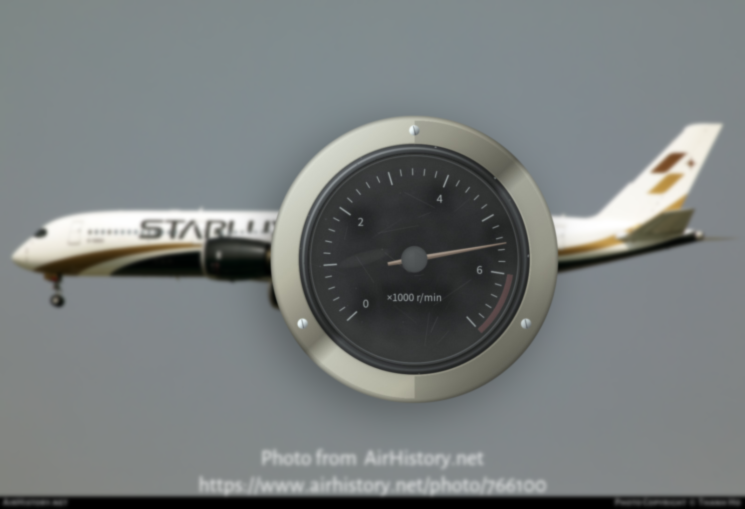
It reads 5500 rpm
